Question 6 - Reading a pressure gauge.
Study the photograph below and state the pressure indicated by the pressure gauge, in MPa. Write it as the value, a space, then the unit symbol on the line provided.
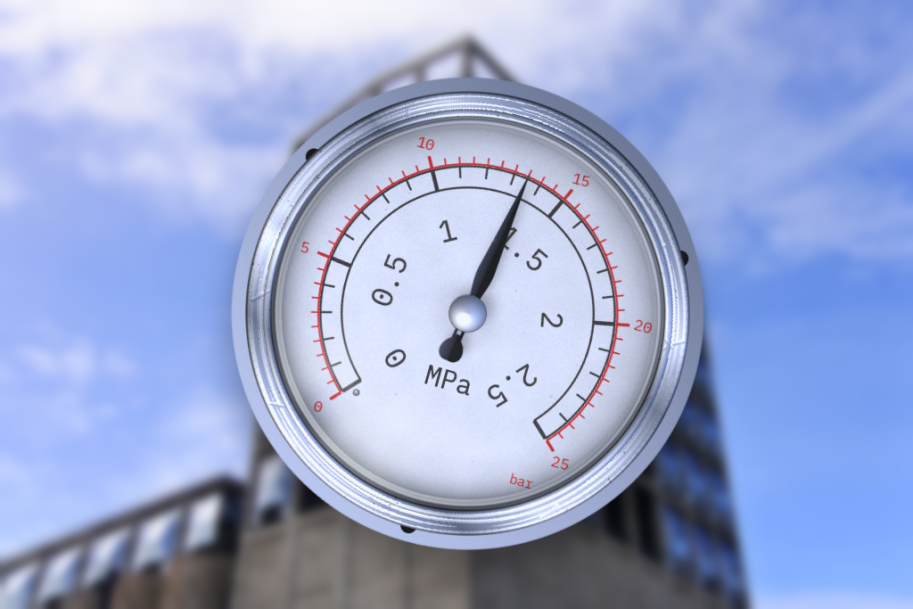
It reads 1.35 MPa
